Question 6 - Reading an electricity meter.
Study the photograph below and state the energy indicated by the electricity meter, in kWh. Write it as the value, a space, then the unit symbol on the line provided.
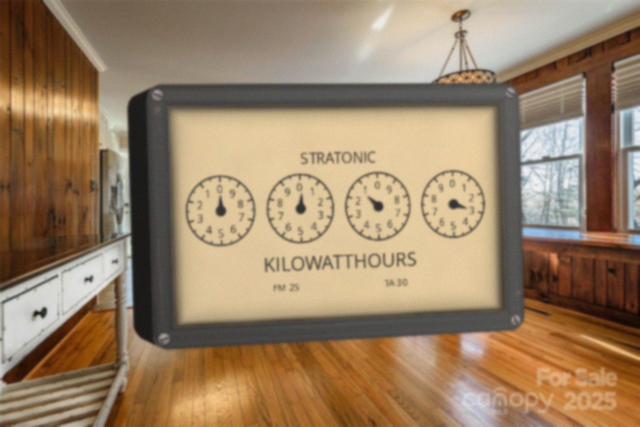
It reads 13 kWh
